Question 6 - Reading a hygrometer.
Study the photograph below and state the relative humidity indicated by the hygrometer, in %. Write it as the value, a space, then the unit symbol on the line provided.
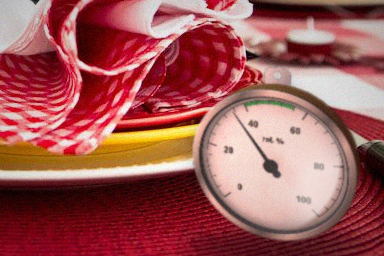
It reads 36 %
